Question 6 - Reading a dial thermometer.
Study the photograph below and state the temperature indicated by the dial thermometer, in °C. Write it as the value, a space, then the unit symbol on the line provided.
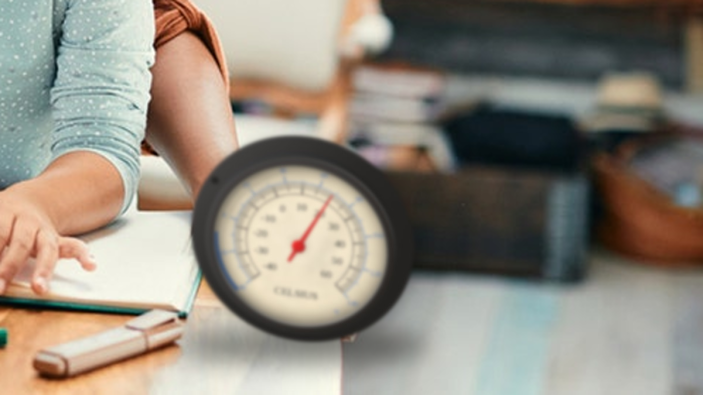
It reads 20 °C
